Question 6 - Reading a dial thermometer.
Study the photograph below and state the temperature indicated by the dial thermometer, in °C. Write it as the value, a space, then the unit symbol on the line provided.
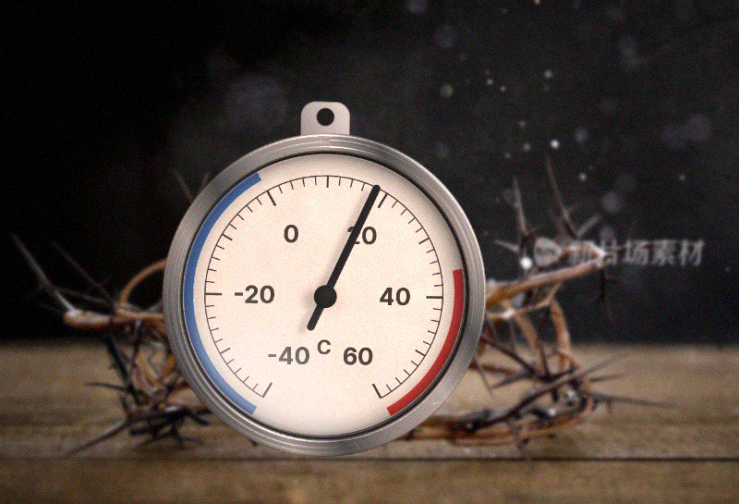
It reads 18 °C
